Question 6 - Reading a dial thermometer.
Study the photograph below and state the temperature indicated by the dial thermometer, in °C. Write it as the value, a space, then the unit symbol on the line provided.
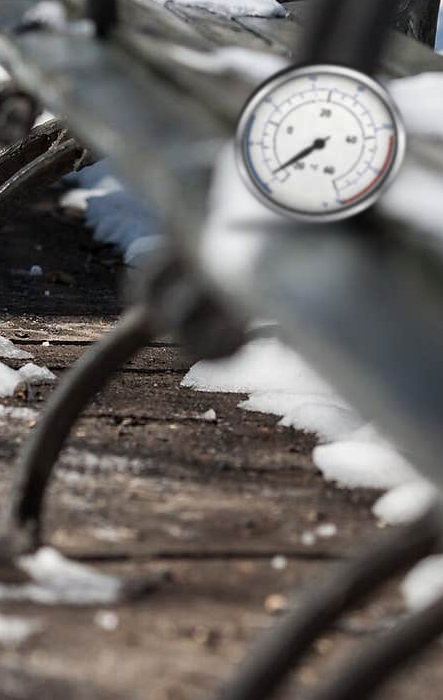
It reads -16 °C
